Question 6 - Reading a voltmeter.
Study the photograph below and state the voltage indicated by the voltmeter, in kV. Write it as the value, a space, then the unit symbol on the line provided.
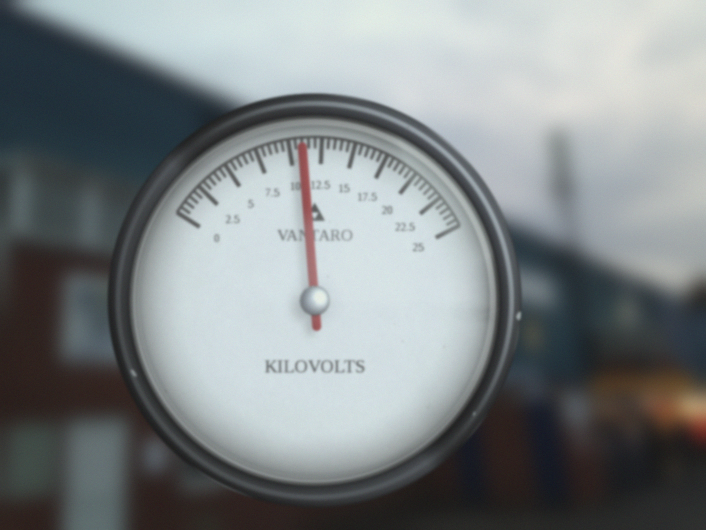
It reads 11 kV
